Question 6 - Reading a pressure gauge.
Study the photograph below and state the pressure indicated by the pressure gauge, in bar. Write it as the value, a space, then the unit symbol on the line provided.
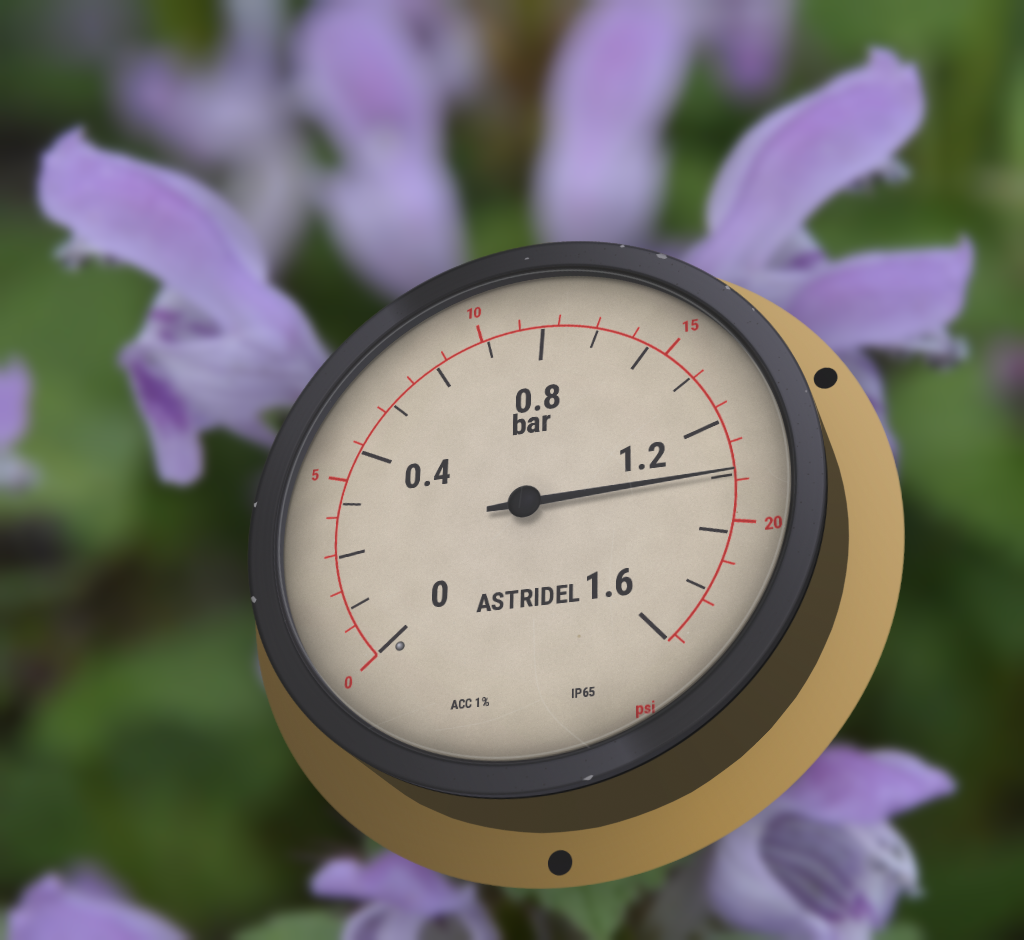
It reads 1.3 bar
